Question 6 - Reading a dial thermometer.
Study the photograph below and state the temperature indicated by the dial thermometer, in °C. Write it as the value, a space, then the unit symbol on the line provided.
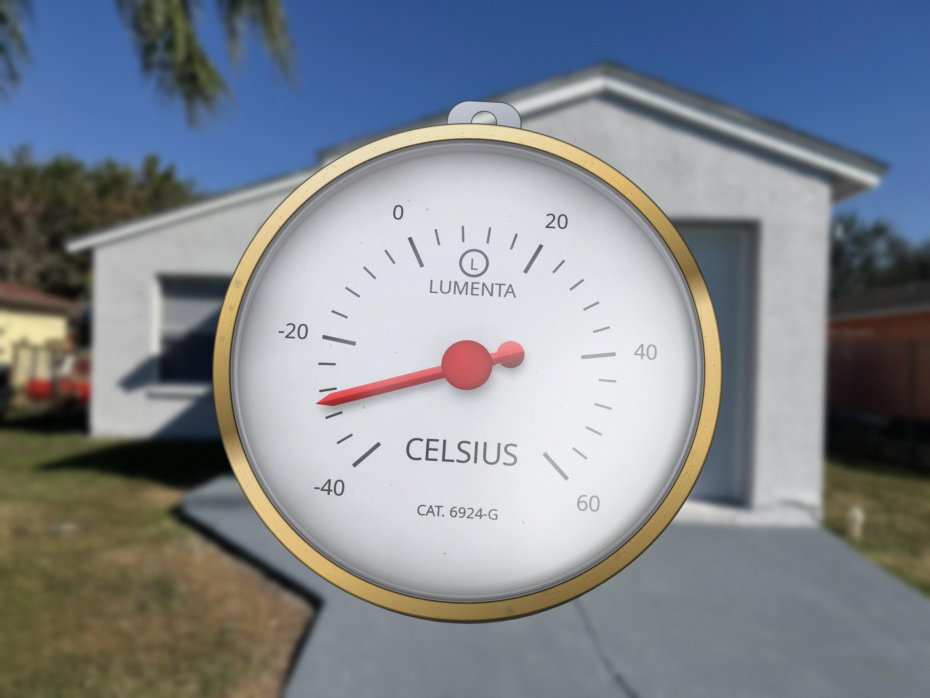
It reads -30 °C
